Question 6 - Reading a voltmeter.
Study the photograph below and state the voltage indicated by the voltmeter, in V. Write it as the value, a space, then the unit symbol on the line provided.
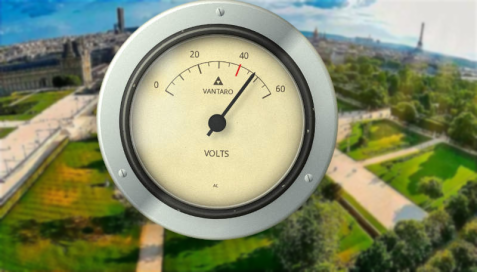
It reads 47.5 V
